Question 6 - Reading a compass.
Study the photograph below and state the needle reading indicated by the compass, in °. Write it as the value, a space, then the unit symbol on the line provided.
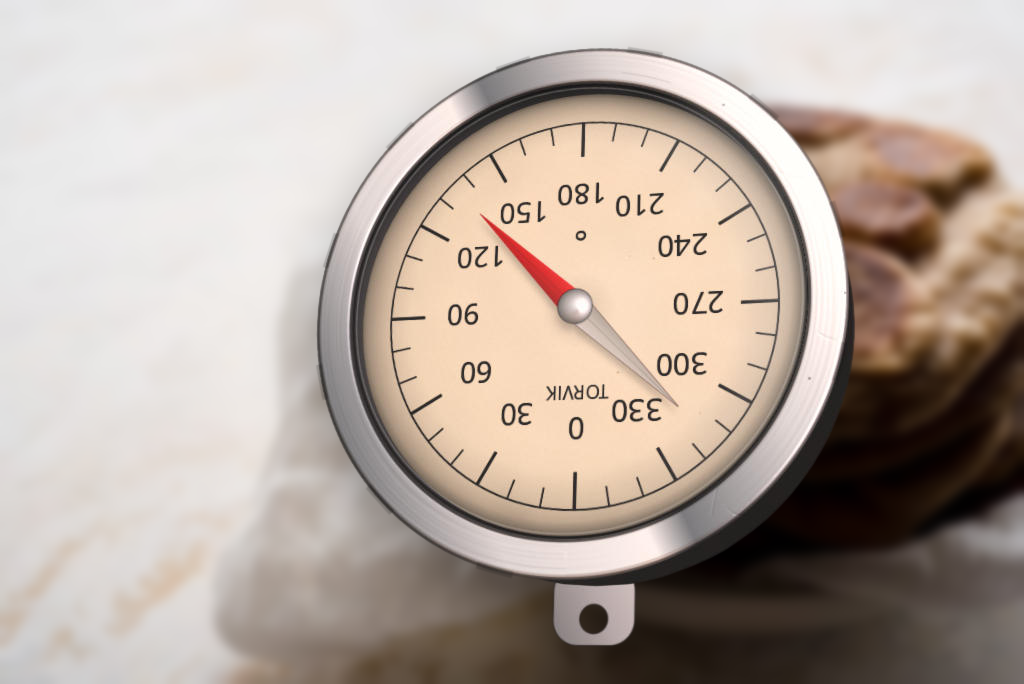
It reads 135 °
